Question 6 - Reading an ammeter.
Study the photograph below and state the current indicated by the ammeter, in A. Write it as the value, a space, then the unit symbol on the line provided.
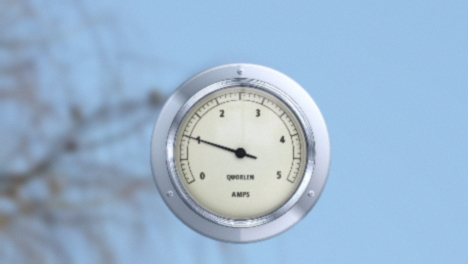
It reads 1 A
